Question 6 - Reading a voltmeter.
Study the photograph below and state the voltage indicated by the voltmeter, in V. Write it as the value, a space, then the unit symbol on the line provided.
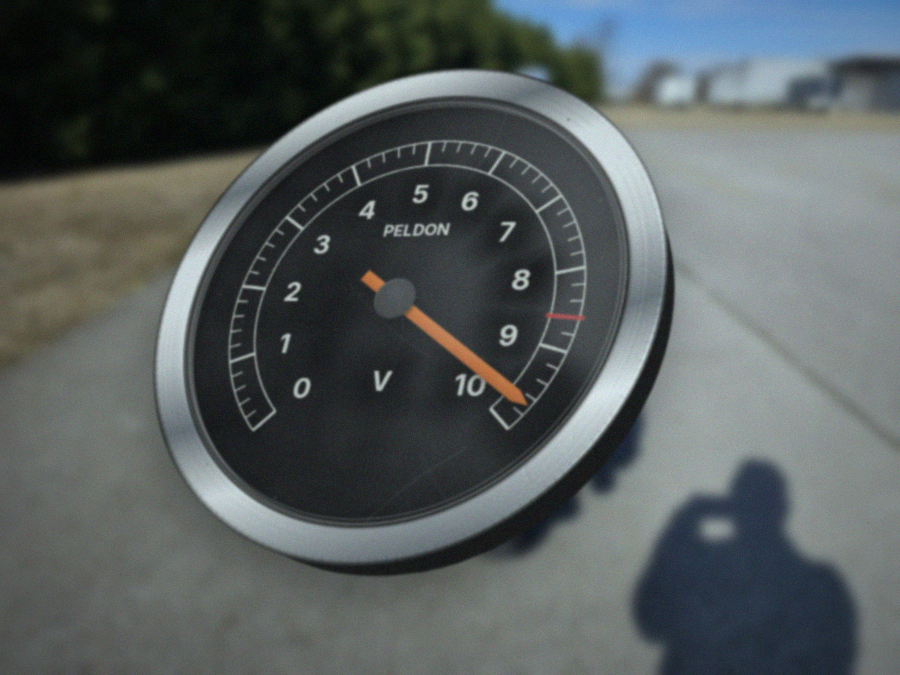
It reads 9.7 V
